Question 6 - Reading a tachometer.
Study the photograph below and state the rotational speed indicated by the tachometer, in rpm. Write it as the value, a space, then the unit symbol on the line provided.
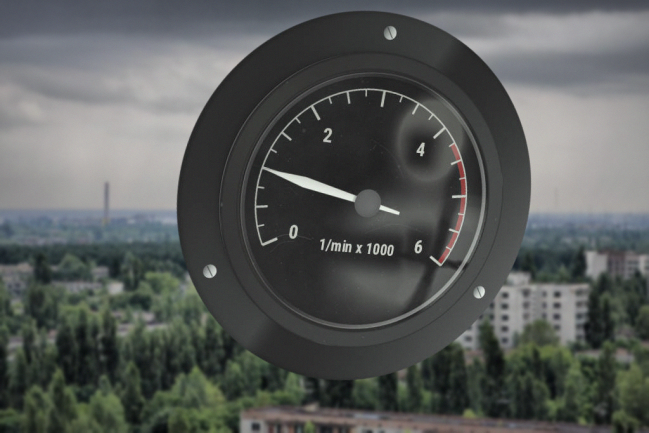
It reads 1000 rpm
